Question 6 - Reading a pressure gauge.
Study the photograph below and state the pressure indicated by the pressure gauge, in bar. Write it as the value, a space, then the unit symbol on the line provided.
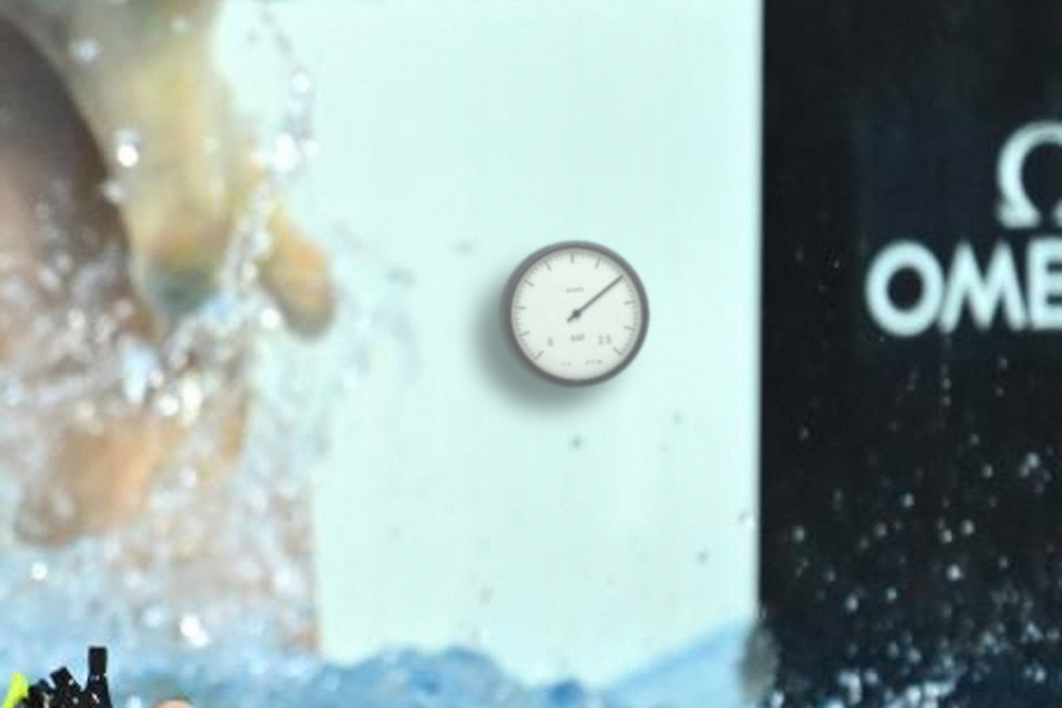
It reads 1.75 bar
